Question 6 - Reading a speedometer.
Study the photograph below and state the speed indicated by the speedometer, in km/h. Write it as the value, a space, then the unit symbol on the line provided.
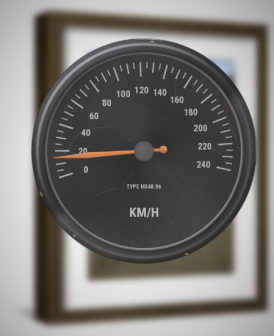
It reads 15 km/h
